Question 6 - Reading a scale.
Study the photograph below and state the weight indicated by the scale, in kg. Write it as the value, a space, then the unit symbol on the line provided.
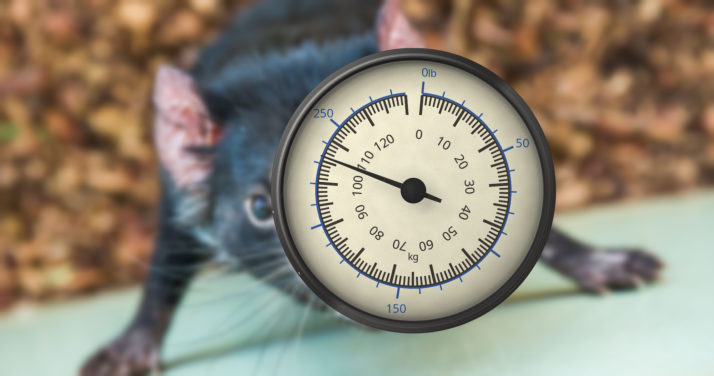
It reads 106 kg
